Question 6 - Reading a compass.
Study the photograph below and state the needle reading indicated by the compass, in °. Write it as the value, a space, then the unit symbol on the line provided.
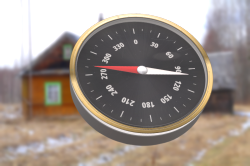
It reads 280 °
